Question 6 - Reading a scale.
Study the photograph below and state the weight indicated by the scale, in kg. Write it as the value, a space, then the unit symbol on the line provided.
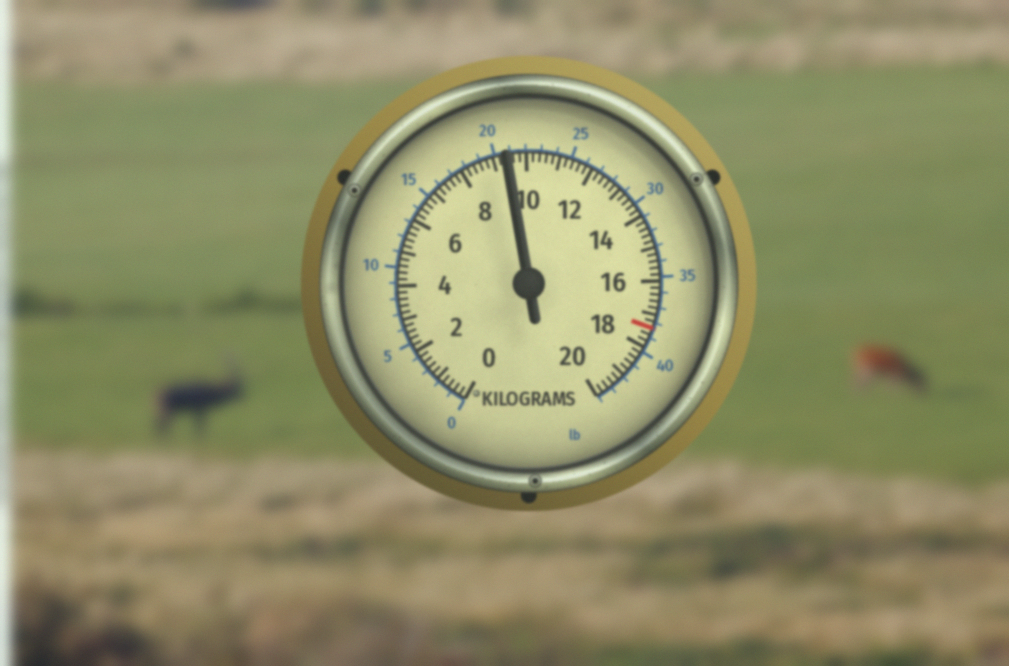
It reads 9.4 kg
